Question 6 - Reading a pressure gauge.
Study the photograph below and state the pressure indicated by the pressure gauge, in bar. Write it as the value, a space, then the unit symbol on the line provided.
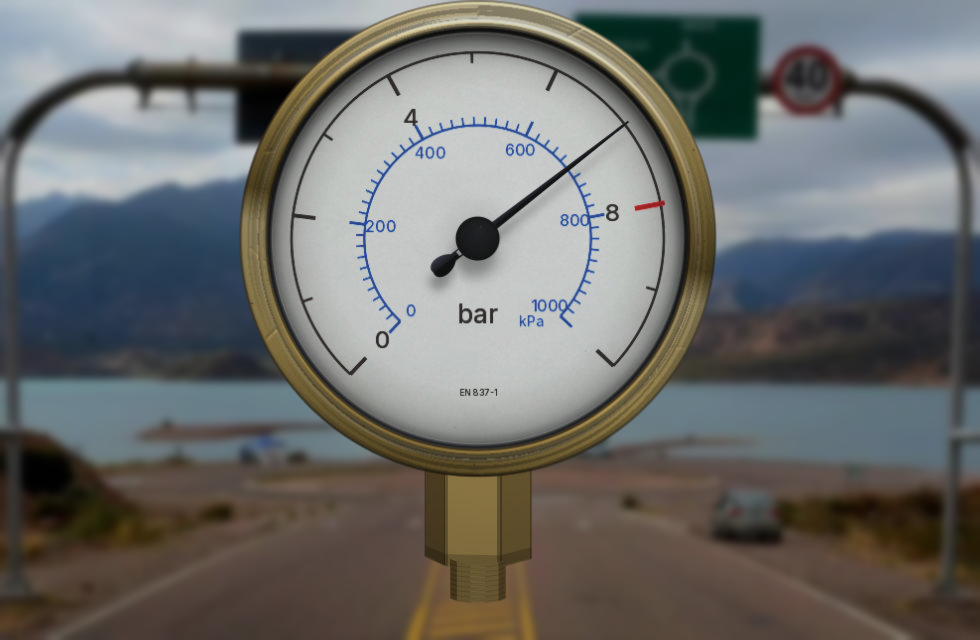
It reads 7 bar
